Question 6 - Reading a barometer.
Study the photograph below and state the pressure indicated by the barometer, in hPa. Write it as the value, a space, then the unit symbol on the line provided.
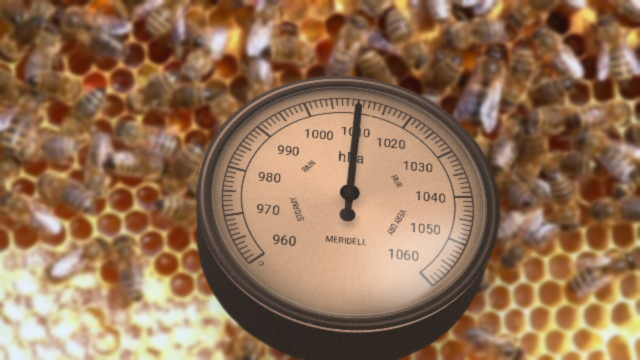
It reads 1010 hPa
